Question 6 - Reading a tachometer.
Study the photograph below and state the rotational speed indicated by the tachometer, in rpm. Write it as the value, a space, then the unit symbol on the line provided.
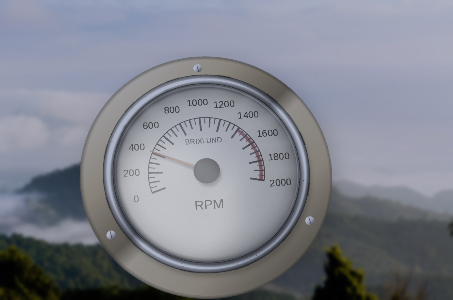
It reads 400 rpm
